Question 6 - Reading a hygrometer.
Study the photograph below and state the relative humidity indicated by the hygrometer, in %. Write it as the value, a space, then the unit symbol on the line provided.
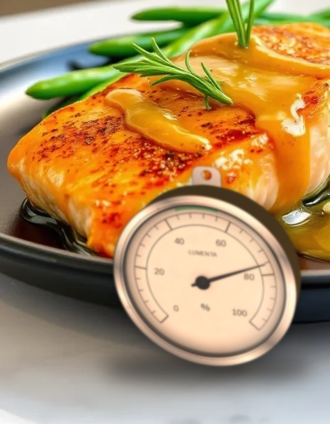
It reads 76 %
